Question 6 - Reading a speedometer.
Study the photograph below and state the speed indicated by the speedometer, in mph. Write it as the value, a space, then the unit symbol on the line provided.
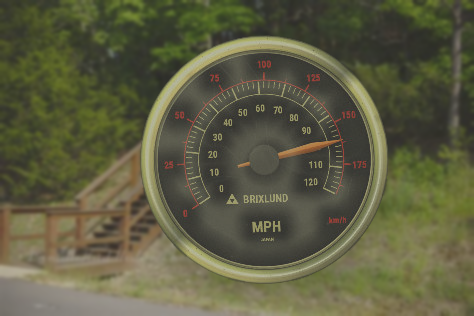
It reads 100 mph
